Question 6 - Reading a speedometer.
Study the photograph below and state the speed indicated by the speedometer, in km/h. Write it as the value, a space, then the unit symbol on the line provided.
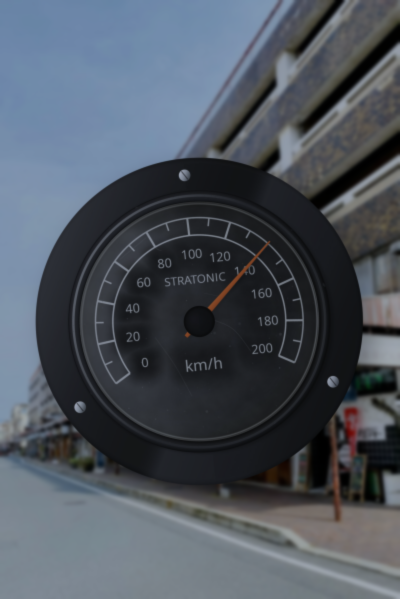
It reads 140 km/h
